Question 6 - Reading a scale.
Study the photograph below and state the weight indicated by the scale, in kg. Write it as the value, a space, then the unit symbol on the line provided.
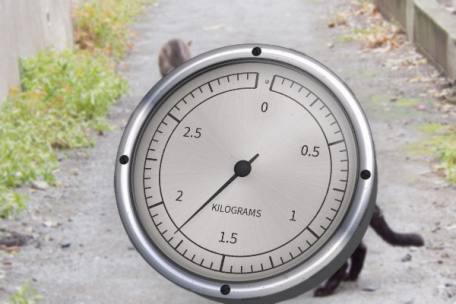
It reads 1.8 kg
